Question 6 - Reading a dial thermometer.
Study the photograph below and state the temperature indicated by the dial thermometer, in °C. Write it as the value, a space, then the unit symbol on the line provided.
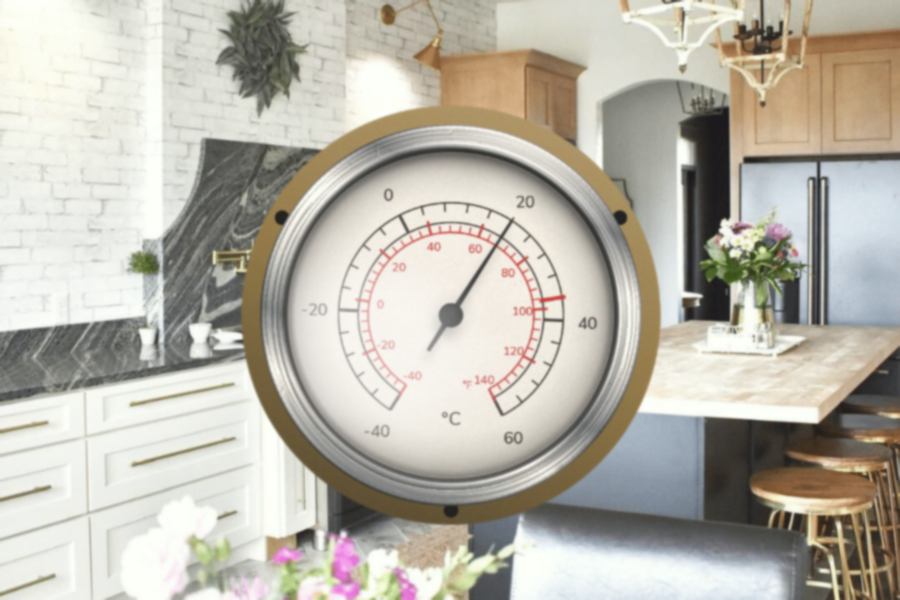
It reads 20 °C
